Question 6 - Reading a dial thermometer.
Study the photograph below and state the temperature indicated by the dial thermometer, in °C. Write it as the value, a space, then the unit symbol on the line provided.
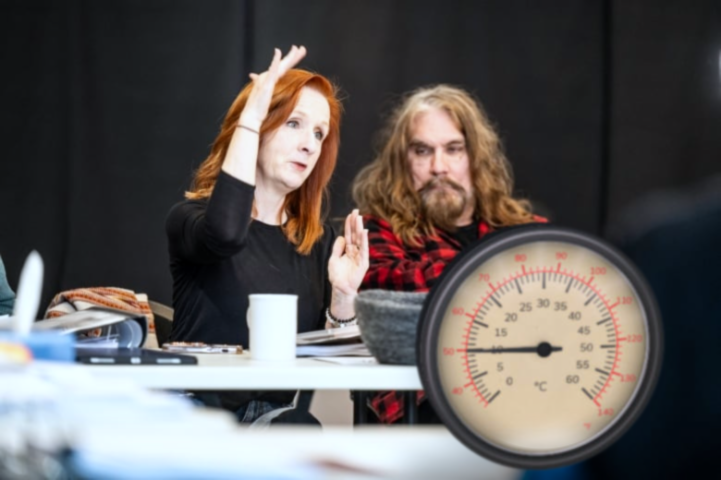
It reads 10 °C
